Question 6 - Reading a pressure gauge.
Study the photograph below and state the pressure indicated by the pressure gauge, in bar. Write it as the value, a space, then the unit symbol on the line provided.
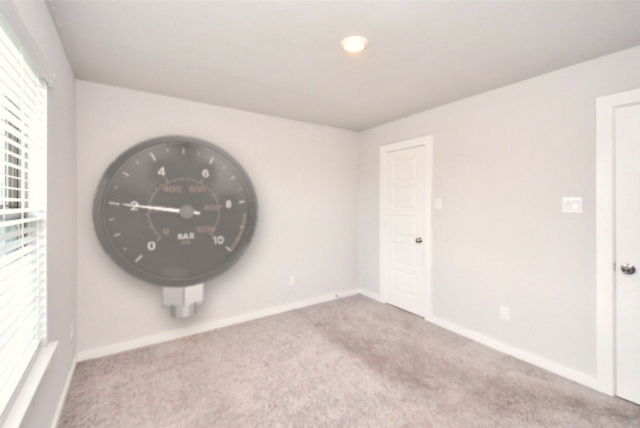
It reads 2 bar
